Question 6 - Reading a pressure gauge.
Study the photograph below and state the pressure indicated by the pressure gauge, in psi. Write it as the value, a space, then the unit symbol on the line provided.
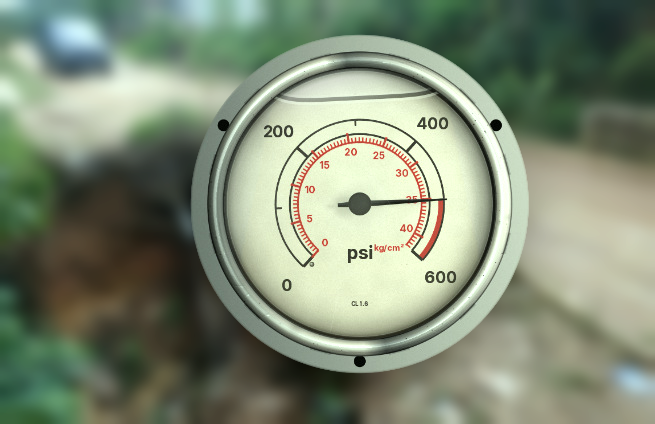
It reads 500 psi
